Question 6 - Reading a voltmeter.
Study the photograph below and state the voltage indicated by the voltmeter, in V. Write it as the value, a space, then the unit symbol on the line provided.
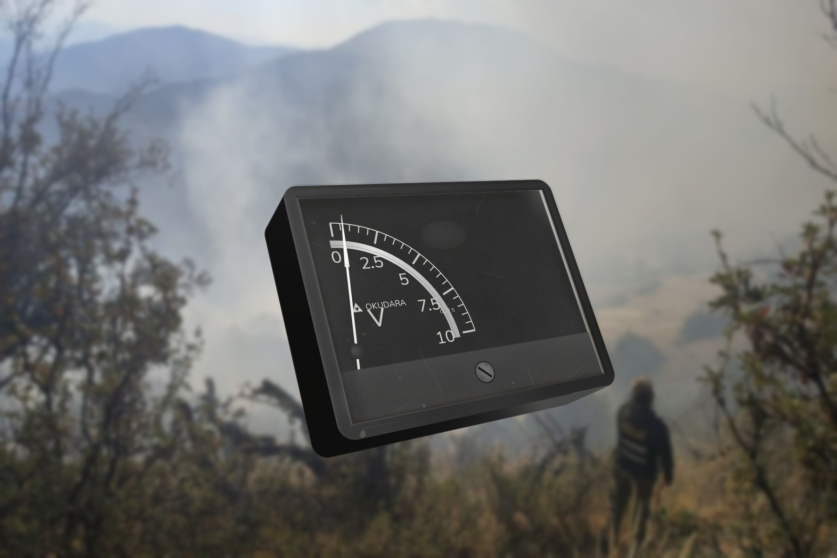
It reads 0.5 V
